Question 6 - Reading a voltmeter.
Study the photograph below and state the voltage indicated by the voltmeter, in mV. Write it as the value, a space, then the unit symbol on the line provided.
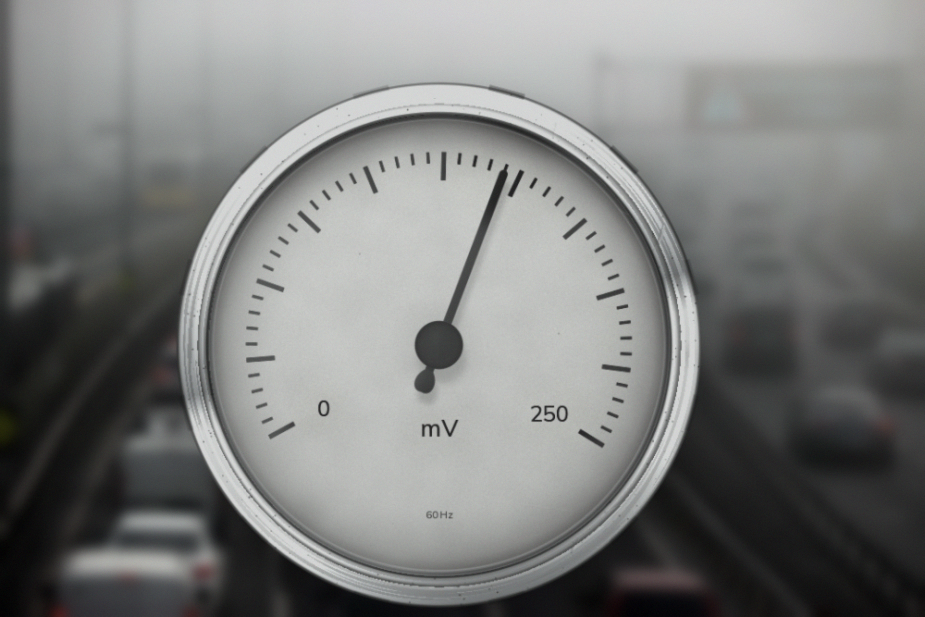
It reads 145 mV
